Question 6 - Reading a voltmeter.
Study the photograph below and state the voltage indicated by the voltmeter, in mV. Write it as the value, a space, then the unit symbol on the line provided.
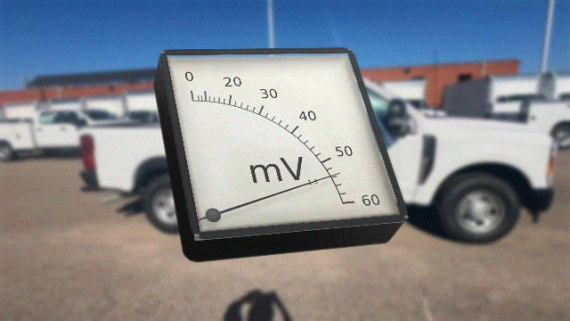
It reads 54 mV
